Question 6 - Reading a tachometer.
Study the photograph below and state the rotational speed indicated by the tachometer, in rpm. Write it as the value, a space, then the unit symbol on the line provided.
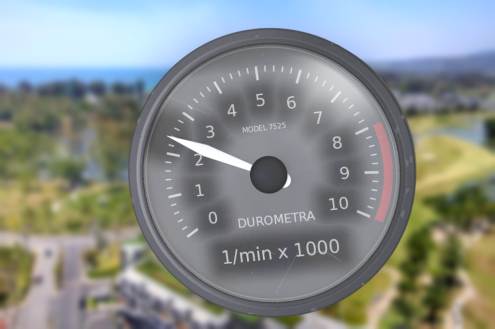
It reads 2400 rpm
